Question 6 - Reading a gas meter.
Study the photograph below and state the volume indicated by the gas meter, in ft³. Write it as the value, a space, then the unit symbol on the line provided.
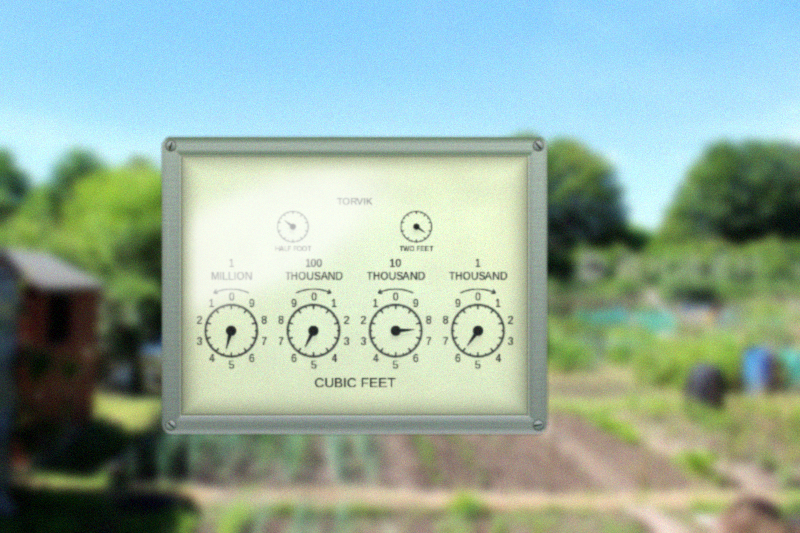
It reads 457600 ft³
